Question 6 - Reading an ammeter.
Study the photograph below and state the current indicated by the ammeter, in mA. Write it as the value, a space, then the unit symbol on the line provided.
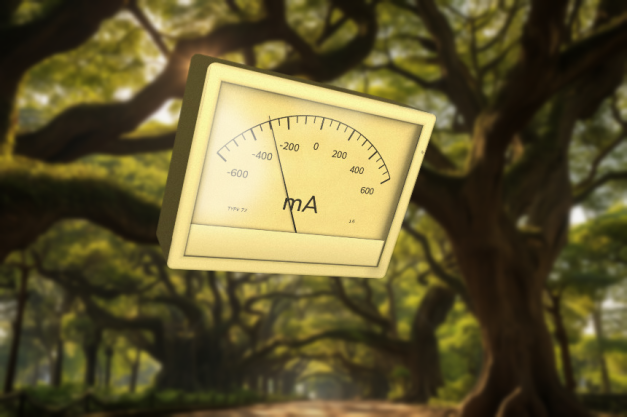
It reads -300 mA
